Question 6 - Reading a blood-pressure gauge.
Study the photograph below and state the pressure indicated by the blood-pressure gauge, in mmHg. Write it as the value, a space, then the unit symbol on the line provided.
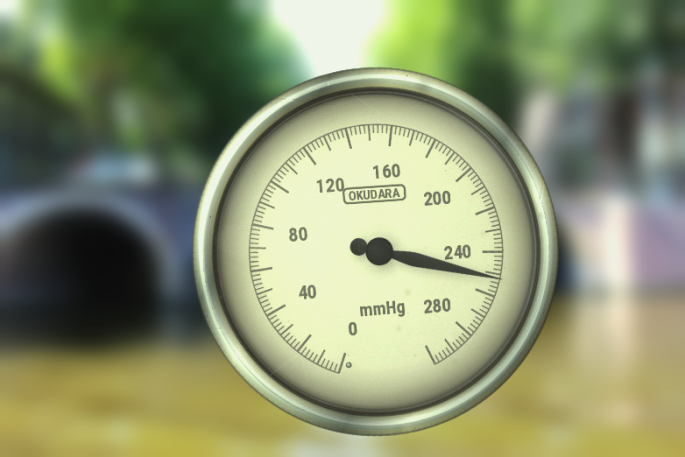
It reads 252 mmHg
